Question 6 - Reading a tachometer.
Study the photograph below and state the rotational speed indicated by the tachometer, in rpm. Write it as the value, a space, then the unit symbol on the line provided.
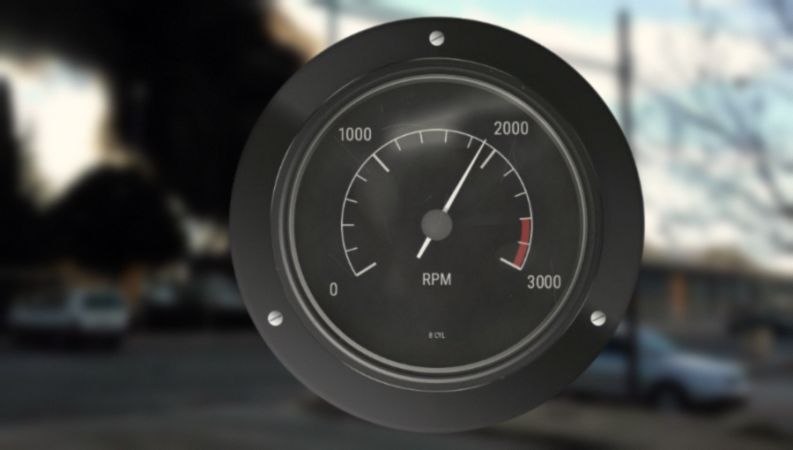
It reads 1900 rpm
